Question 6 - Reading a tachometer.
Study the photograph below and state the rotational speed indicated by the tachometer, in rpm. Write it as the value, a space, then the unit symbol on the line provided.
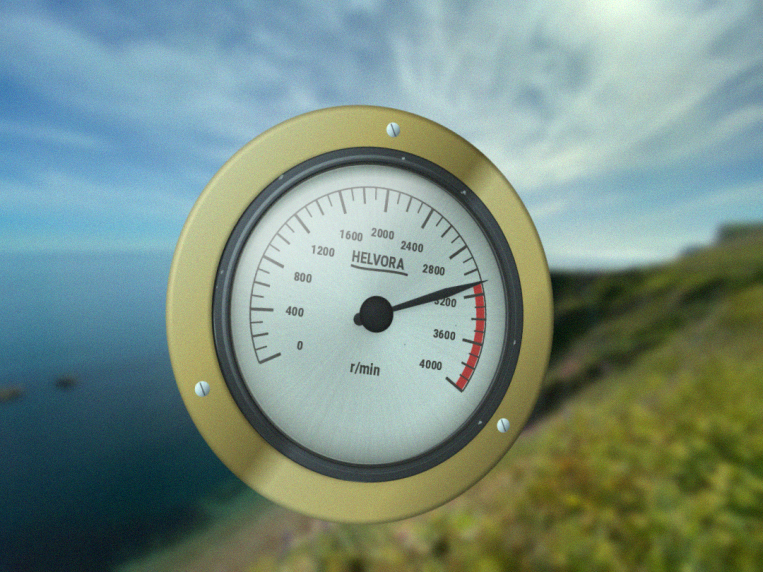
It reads 3100 rpm
